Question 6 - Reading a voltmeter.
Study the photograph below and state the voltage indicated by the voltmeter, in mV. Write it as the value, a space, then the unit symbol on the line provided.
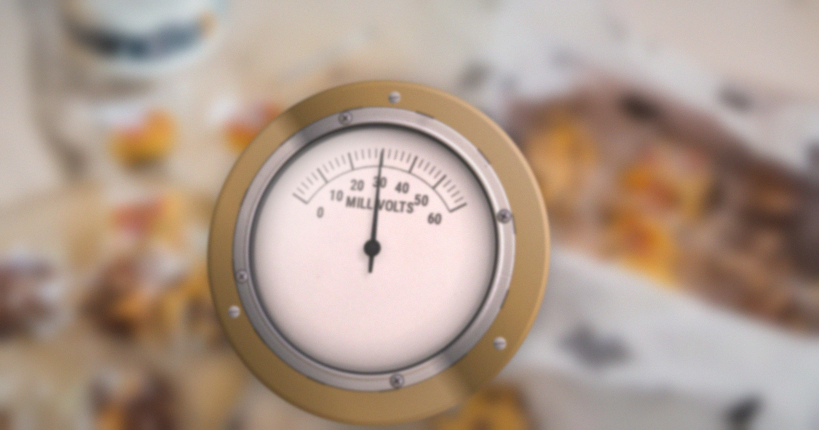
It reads 30 mV
